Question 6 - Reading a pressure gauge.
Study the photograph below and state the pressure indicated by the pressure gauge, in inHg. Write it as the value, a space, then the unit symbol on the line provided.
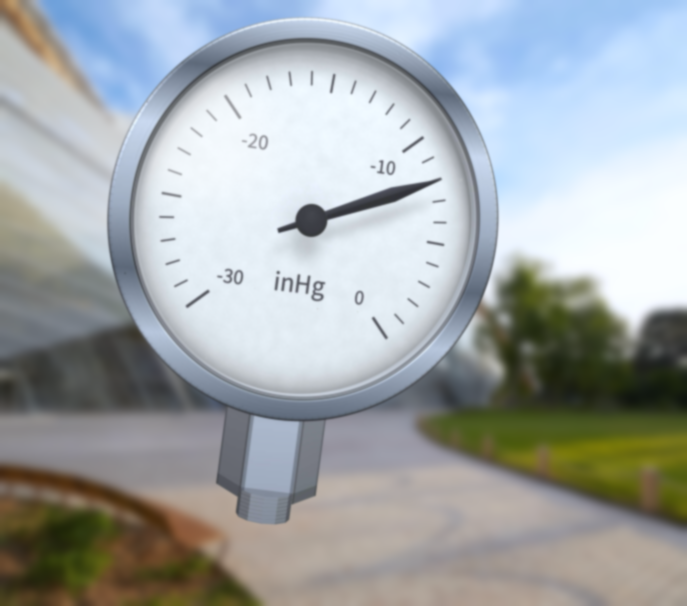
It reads -8 inHg
